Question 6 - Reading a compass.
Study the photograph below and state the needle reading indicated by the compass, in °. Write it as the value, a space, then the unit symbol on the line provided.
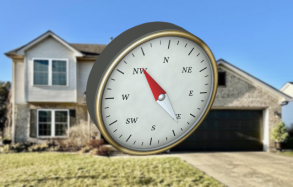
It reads 320 °
